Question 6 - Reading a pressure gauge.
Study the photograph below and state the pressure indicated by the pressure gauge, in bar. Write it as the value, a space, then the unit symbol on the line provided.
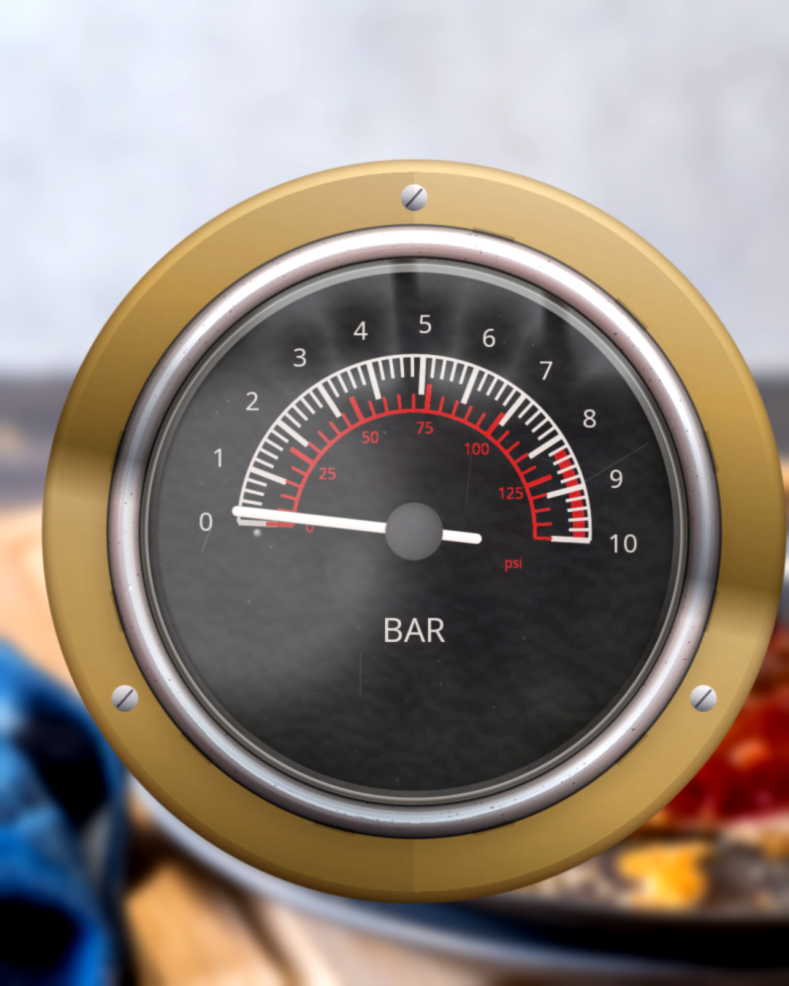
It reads 0.2 bar
